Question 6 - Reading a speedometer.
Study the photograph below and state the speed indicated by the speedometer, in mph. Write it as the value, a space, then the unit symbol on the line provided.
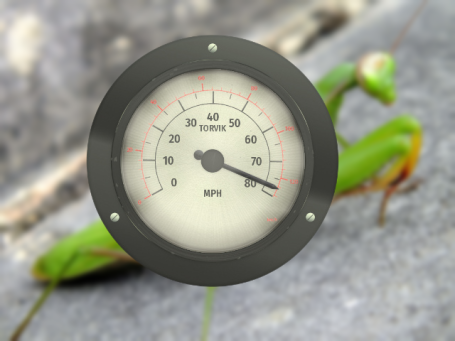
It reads 77.5 mph
